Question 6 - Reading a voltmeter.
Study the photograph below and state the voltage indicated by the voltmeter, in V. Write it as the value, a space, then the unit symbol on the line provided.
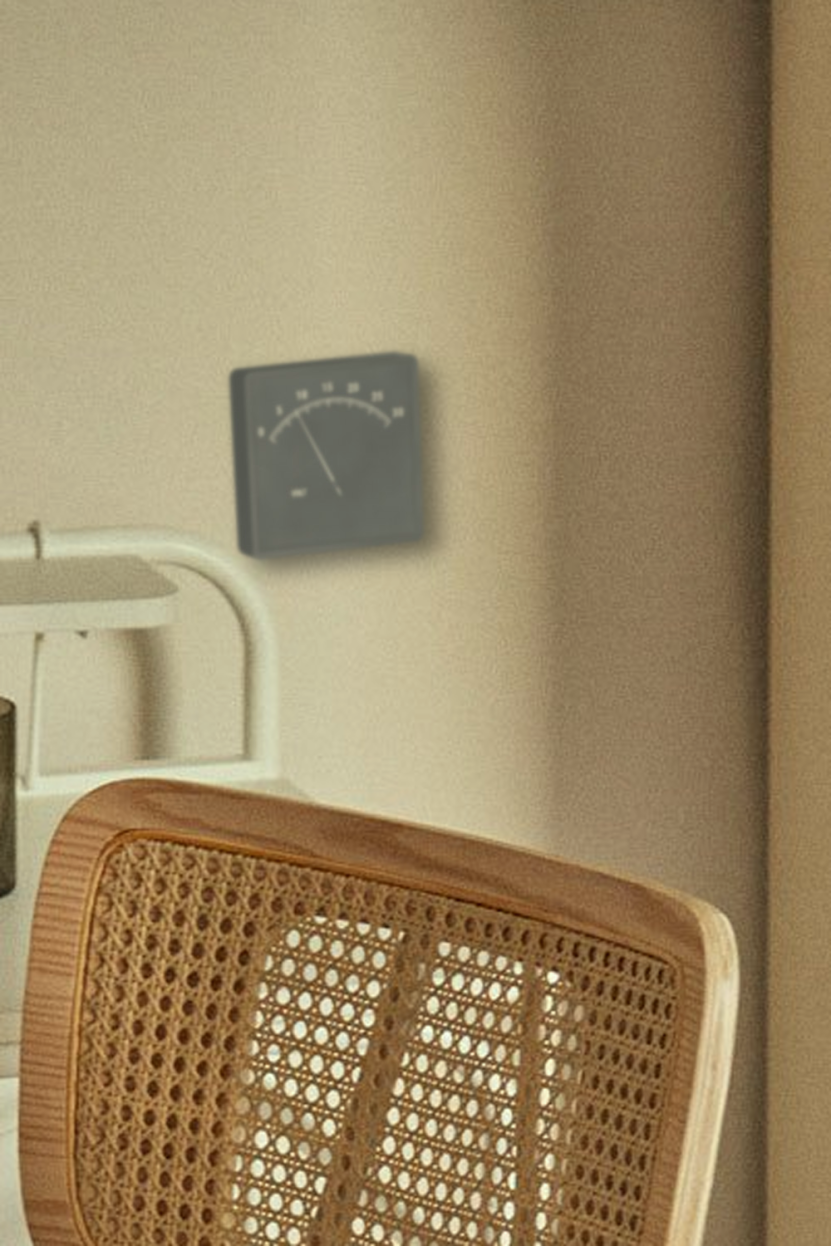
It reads 7.5 V
